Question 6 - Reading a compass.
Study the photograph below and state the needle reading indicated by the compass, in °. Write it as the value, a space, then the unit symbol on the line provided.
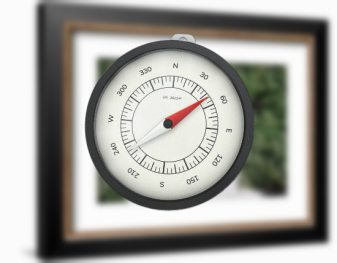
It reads 50 °
